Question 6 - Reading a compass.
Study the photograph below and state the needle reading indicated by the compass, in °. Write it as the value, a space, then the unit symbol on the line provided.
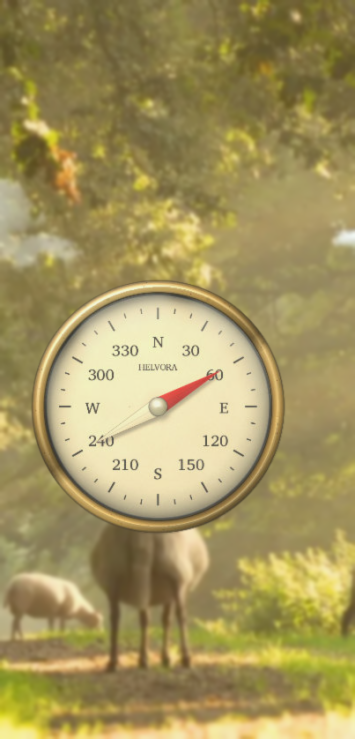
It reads 60 °
